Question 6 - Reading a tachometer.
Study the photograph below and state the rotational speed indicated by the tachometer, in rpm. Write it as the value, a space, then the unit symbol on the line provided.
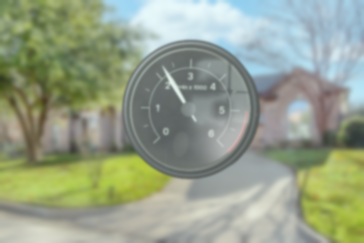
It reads 2250 rpm
